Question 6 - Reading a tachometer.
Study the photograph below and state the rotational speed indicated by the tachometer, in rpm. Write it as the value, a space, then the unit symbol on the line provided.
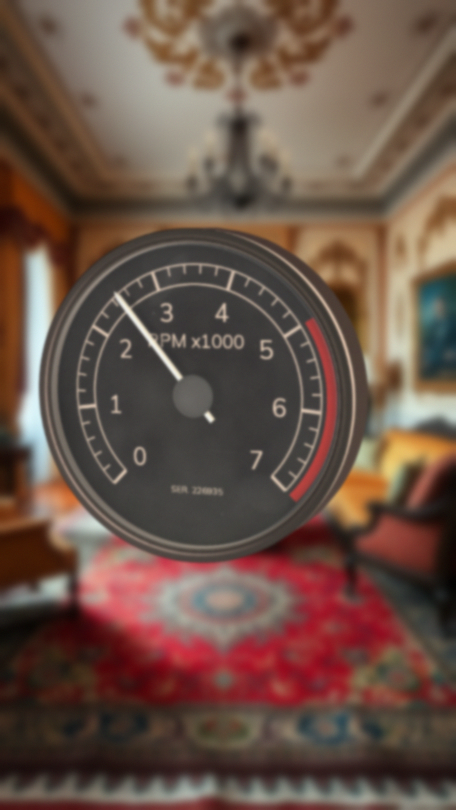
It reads 2500 rpm
